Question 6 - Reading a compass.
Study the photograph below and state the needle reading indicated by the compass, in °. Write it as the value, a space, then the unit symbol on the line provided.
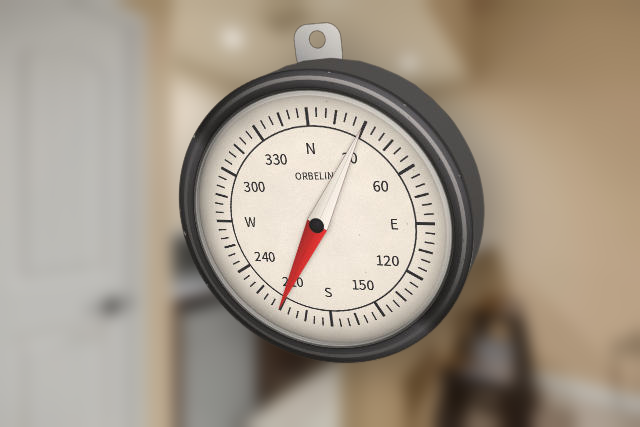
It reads 210 °
